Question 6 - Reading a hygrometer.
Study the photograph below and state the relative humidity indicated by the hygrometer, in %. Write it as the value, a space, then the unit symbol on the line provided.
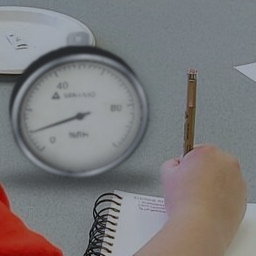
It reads 10 %
